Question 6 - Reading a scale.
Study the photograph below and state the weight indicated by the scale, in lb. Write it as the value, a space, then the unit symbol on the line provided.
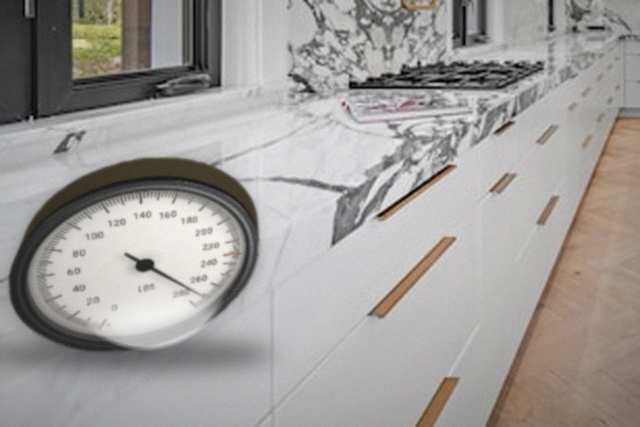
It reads 270 lb
